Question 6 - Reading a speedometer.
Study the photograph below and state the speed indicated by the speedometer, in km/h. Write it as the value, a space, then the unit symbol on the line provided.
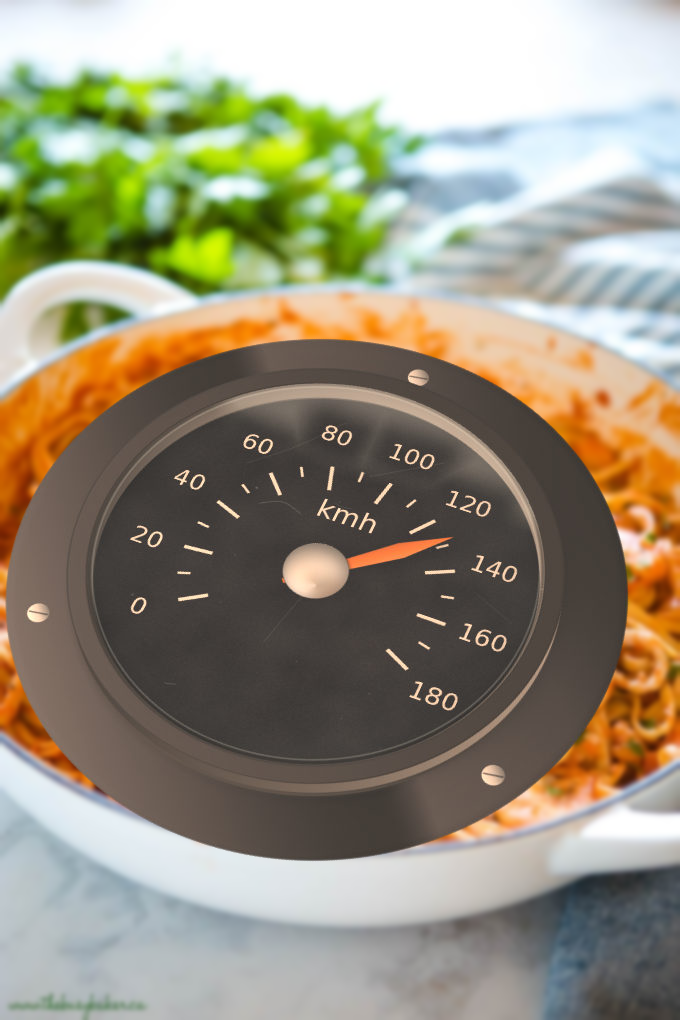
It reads 130 km/h
